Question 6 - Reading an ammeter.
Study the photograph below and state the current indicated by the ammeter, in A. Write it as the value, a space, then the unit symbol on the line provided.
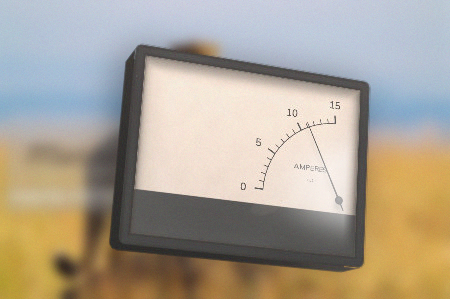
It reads 11 A
